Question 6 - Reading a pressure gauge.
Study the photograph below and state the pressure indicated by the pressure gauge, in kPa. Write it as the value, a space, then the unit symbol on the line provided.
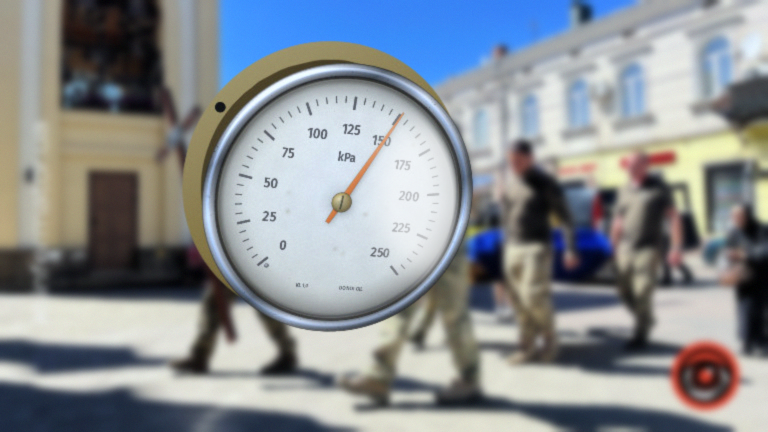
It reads 150 kPa
